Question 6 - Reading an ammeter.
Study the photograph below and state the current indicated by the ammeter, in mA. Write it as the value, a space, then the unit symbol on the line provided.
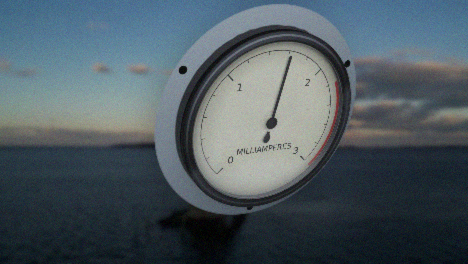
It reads 1.6 mA
